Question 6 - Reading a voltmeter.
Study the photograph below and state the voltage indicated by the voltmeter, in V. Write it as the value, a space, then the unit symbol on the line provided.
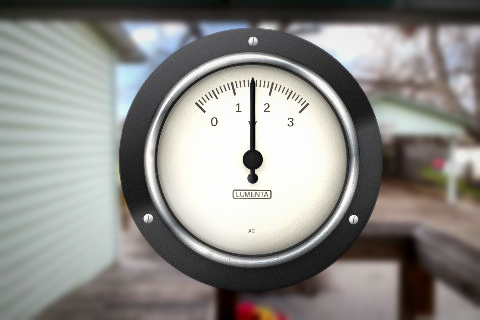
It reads 1.5 V
